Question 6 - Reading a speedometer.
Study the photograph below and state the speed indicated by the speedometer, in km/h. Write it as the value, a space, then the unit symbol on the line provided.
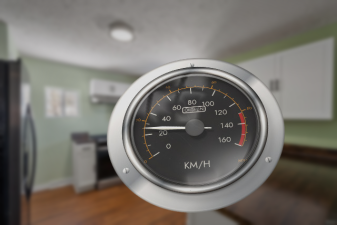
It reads 25 km/h
